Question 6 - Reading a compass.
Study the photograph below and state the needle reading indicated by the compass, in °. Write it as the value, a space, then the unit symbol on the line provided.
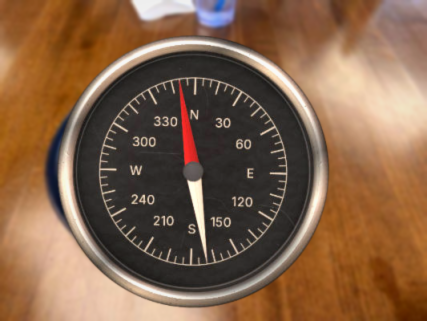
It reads 350 °
